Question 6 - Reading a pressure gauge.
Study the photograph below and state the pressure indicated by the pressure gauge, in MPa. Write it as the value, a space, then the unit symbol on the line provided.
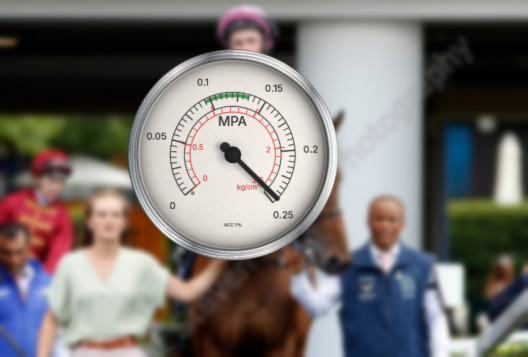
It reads 0.245 MPa
